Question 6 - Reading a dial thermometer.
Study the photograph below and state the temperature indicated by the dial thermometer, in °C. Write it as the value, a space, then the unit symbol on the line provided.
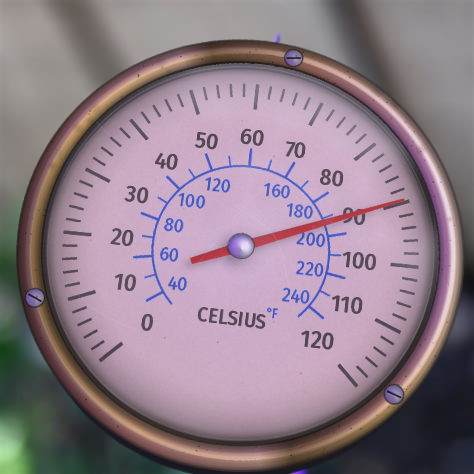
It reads 90 °C
